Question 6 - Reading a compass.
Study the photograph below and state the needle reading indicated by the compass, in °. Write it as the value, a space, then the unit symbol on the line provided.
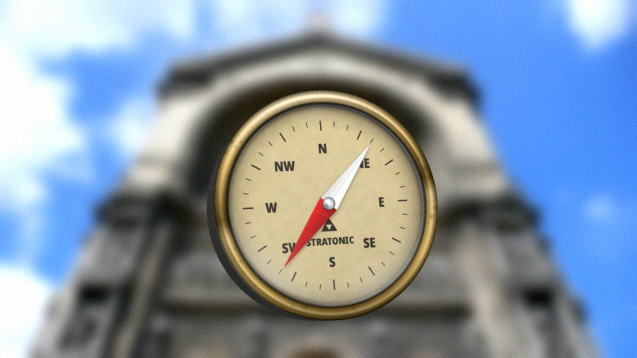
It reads 220 °
